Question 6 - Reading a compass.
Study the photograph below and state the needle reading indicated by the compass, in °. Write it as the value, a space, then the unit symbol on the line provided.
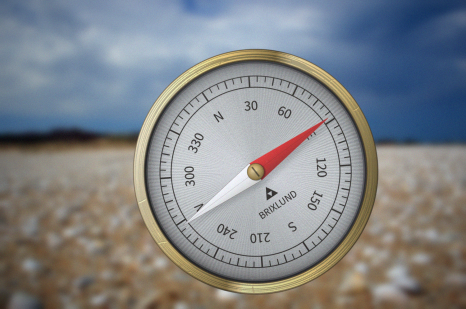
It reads 87.5 °
